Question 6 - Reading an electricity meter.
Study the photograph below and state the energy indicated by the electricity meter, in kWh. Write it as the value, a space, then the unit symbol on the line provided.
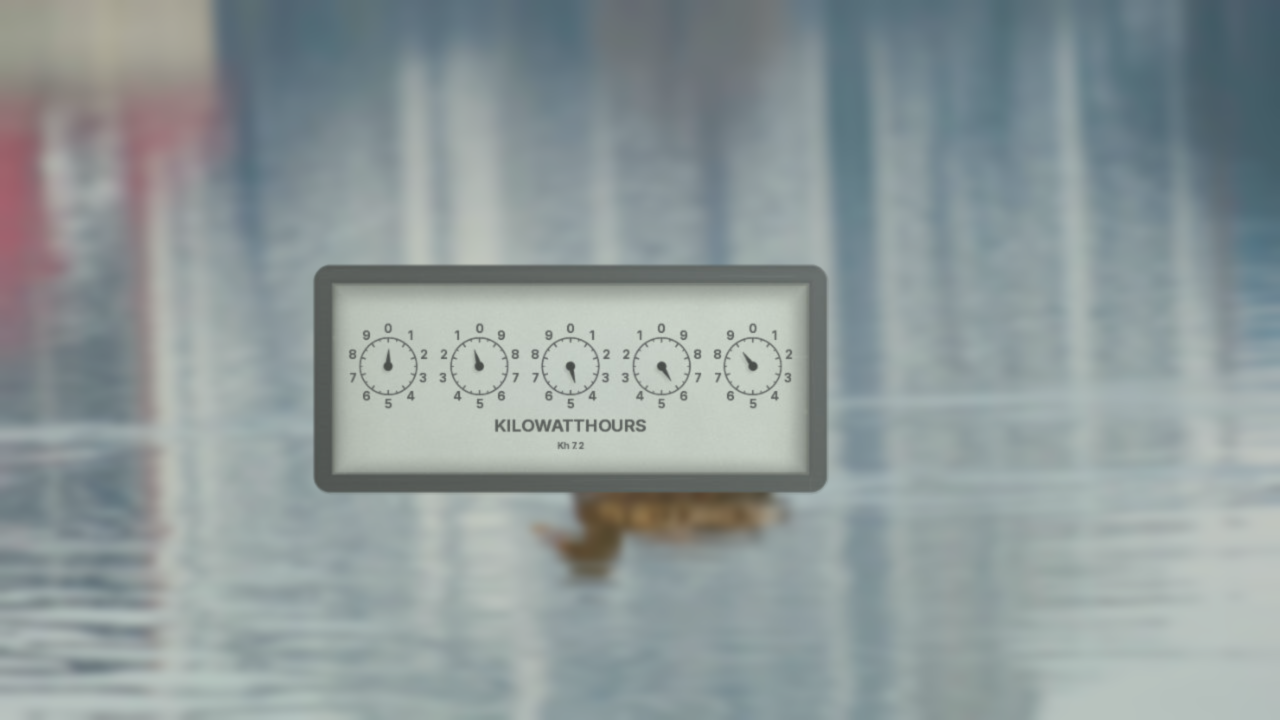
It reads 459 kWh
